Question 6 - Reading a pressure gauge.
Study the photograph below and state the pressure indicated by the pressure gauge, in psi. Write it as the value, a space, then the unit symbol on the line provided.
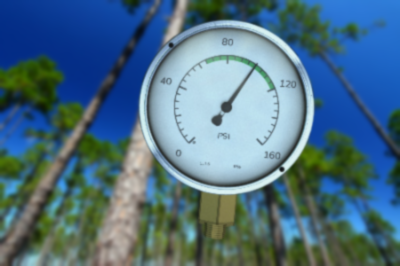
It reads 100 psi
